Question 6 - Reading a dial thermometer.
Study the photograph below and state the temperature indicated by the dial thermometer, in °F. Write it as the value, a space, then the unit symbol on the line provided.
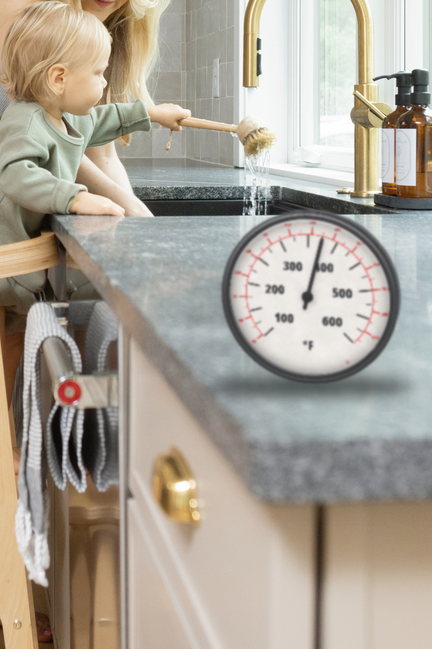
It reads 375 °F
